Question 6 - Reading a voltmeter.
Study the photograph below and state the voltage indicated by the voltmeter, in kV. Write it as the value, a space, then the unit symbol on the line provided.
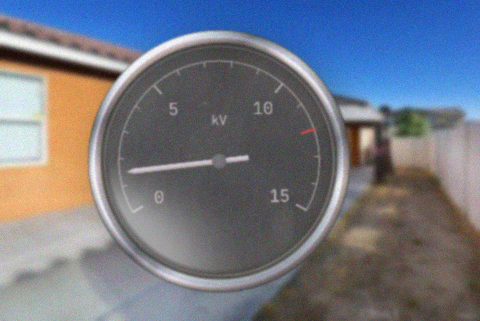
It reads 1.5 kV
